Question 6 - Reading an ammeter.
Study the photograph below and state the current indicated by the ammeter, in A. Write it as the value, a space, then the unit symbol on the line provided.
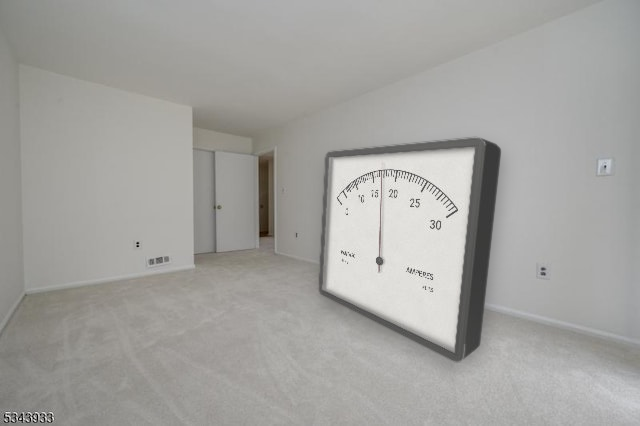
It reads 17.5 A
